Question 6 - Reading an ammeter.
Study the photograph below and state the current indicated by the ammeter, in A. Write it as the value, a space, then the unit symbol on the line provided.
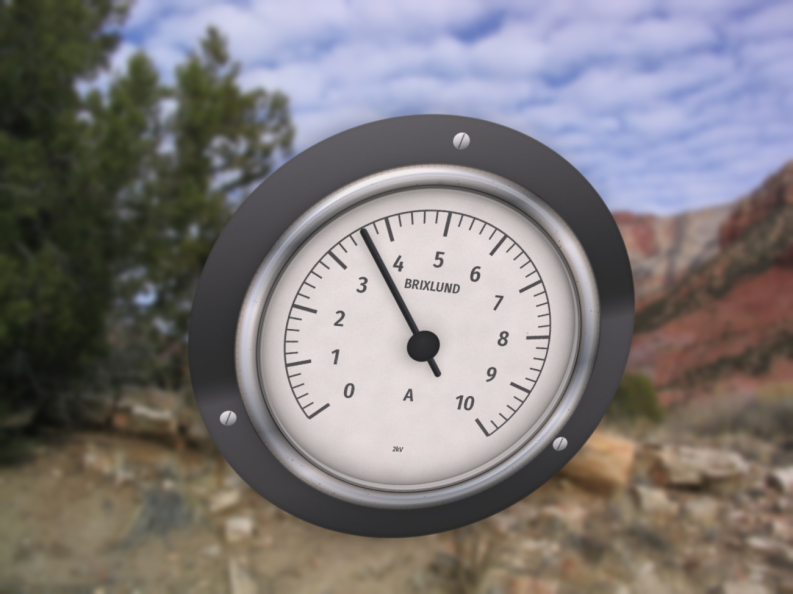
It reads 3.6 A
